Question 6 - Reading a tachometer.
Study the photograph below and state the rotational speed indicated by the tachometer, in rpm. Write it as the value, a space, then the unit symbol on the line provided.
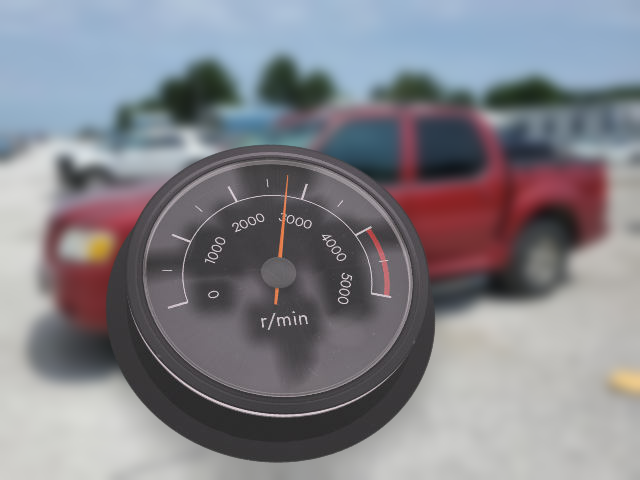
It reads 2750 rpm
